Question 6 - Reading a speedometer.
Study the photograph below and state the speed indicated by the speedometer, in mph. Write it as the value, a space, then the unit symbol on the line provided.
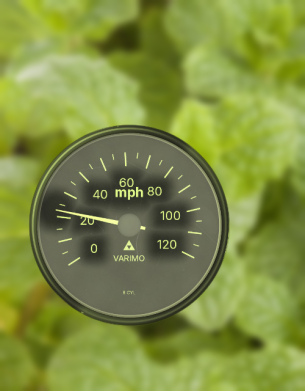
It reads 22.5 mph
